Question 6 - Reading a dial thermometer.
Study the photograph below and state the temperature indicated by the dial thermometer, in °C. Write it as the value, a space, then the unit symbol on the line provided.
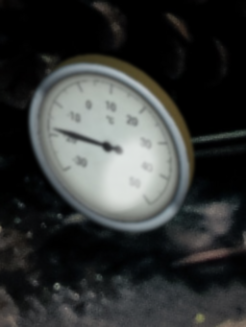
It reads -17.5 °C
